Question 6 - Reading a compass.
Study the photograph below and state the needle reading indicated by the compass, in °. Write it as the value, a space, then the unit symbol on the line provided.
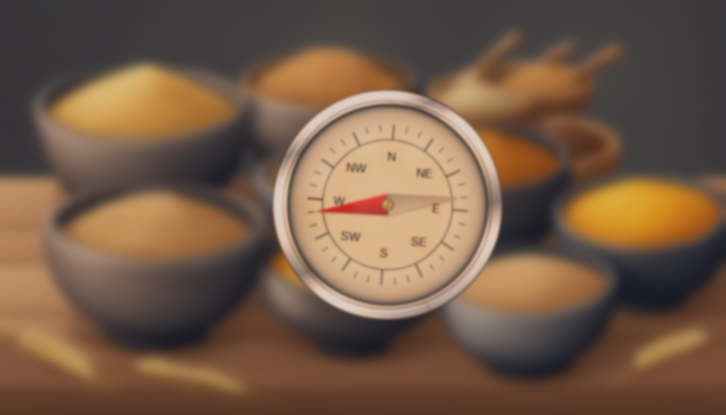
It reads 260 °
